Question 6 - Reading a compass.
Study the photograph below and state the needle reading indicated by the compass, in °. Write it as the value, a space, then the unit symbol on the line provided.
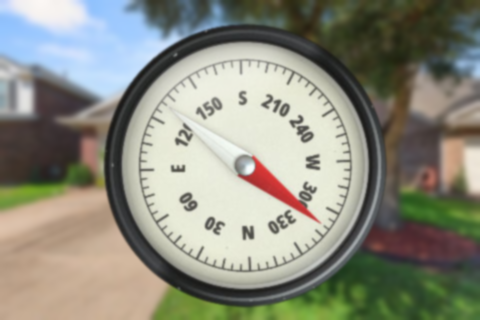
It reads 310 °
